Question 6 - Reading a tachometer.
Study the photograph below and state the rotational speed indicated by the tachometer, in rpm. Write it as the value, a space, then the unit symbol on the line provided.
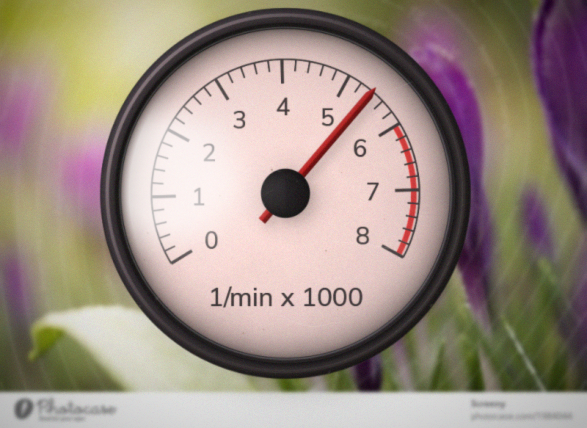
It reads 5400 rpm
